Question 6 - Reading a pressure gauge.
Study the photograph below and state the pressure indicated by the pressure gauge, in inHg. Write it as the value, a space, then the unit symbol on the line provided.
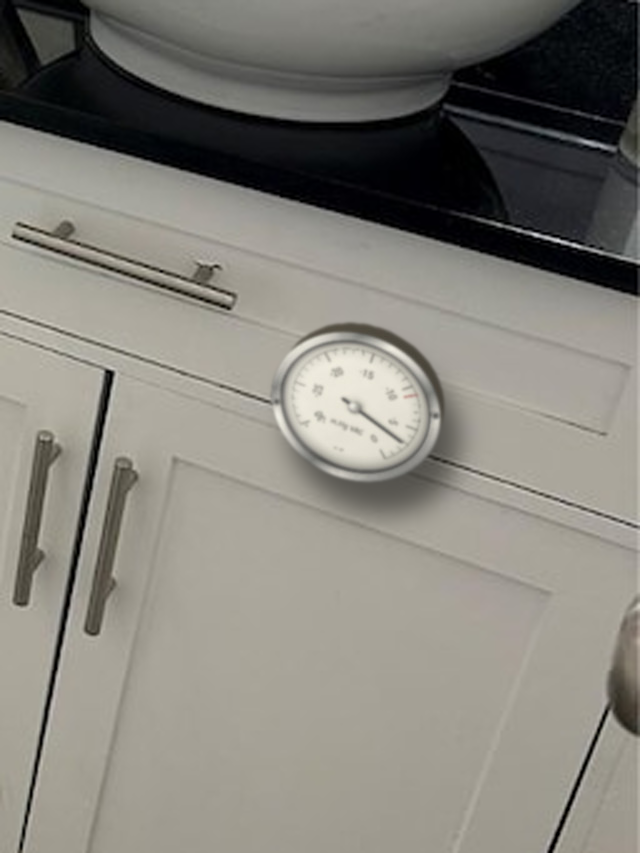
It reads -3 inHg
